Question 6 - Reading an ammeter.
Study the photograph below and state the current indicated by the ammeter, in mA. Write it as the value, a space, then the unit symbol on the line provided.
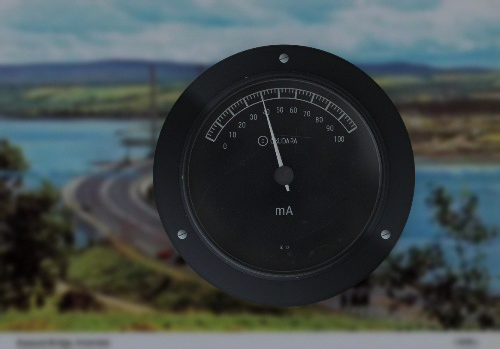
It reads 40 mA
